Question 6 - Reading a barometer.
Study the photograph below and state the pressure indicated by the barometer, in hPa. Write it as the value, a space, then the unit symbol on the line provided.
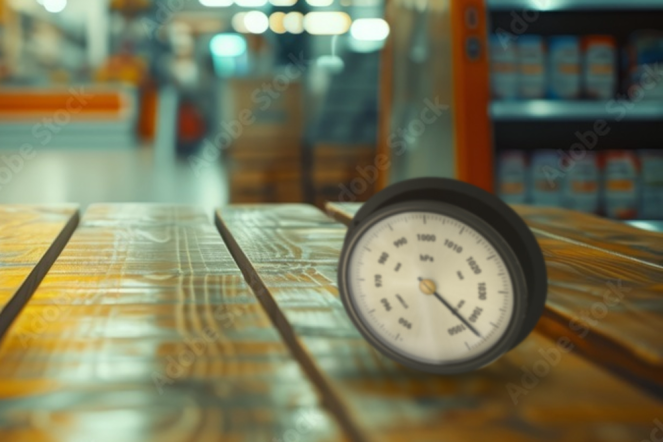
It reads 1045 hPa
